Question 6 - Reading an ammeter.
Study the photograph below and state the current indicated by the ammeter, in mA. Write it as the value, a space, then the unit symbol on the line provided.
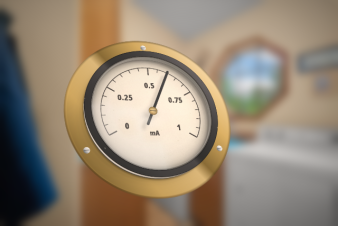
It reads 0.6 mA
